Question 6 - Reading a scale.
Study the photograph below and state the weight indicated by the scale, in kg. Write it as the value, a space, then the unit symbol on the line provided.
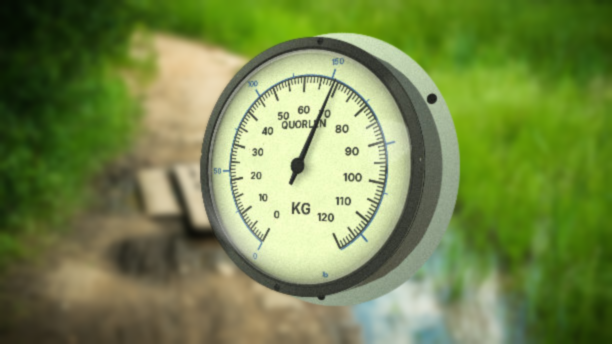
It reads 70 kg
